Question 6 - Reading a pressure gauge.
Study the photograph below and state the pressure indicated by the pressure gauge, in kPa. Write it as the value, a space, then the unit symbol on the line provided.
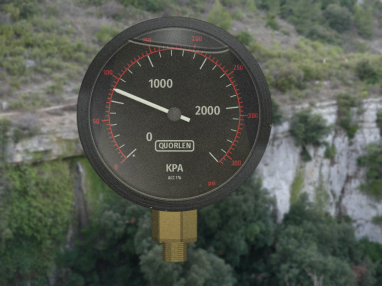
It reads 600 kPa
